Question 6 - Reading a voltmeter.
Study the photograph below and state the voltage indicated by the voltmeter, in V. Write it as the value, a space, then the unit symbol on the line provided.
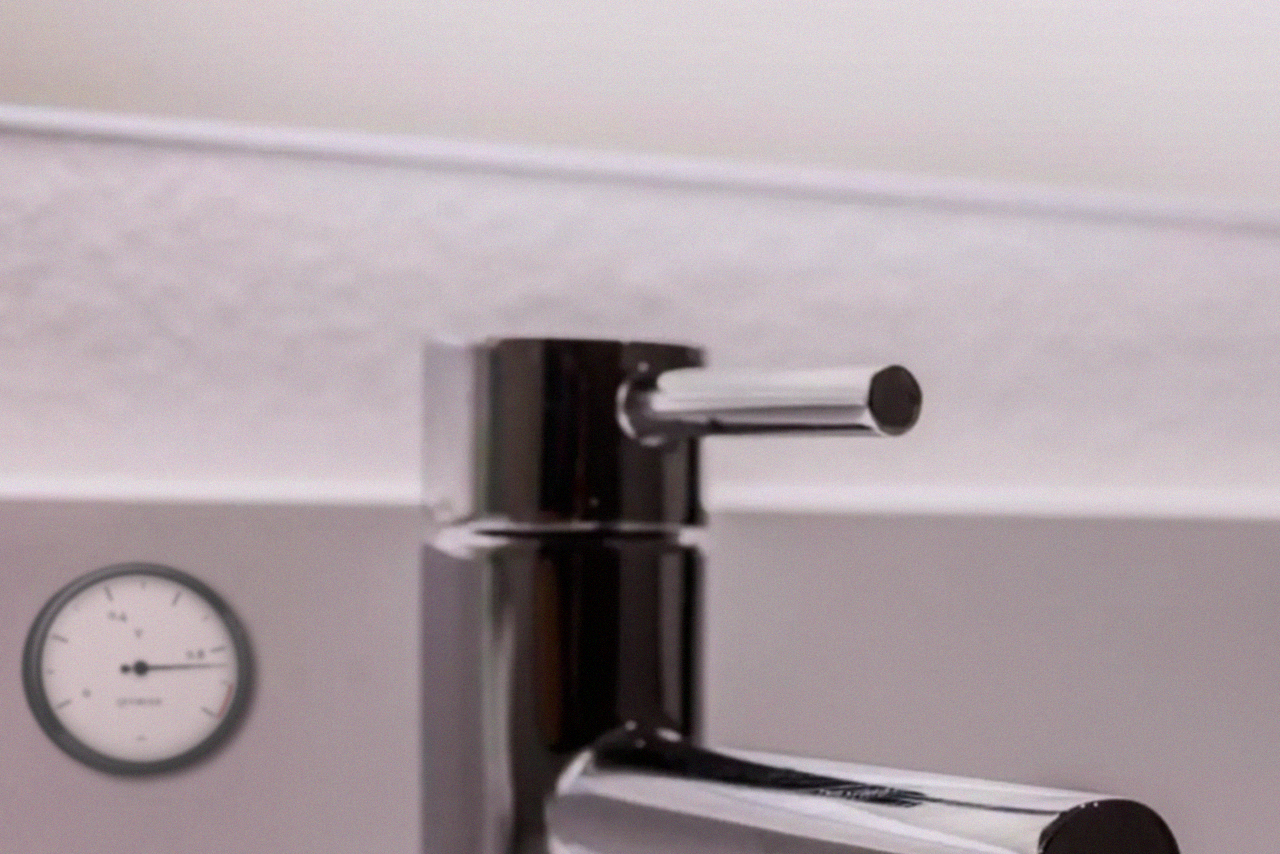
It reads 0.85 V
